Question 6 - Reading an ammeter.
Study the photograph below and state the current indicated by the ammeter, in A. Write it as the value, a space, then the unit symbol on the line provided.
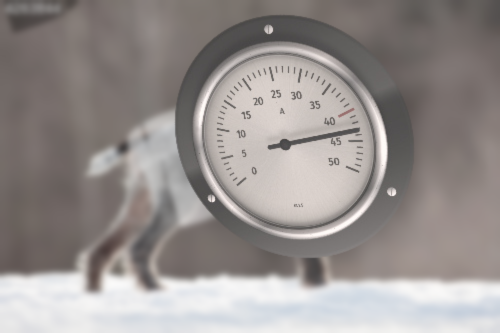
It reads 43 A
